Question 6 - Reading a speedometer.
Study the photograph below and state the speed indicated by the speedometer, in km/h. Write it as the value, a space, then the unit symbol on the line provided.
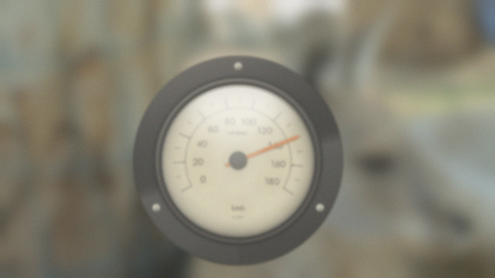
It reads 140 km/h
